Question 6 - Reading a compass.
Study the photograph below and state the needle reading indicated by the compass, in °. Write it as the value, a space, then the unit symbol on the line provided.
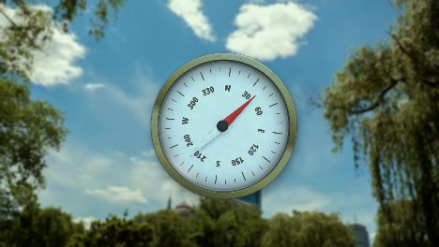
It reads 40 °
